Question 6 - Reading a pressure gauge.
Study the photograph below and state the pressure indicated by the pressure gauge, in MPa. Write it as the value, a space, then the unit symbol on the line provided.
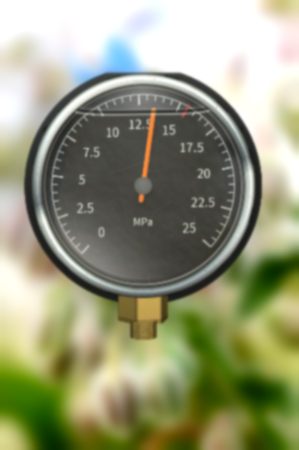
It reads 13.5 MPa
